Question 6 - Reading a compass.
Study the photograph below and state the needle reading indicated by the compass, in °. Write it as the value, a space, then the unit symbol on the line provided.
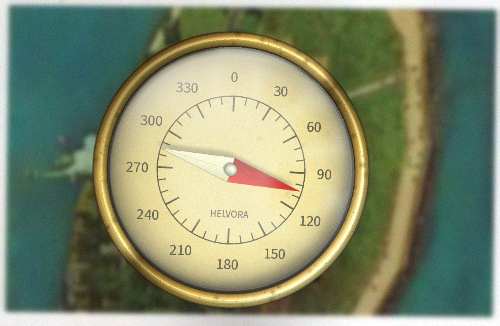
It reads 105 °
